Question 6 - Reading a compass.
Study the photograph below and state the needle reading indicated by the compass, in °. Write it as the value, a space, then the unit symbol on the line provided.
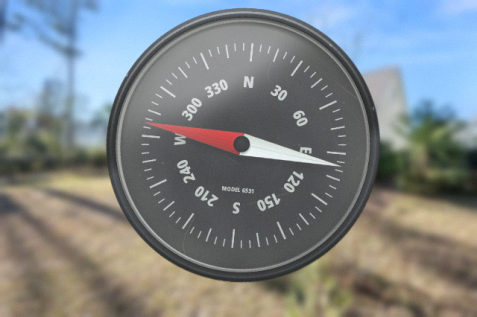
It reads 277.5 °
